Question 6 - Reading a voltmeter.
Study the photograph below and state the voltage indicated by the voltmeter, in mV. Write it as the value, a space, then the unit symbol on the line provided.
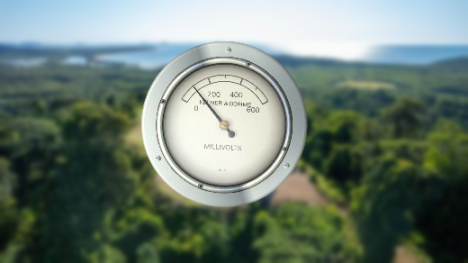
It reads 100 mV
